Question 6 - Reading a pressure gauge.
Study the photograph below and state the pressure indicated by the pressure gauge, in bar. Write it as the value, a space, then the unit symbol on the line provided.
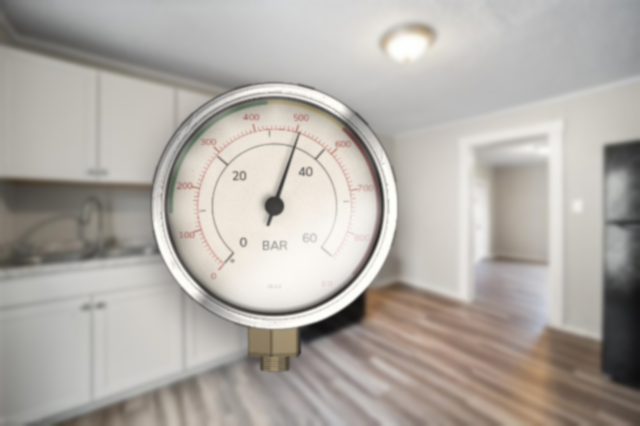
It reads 35 bar
